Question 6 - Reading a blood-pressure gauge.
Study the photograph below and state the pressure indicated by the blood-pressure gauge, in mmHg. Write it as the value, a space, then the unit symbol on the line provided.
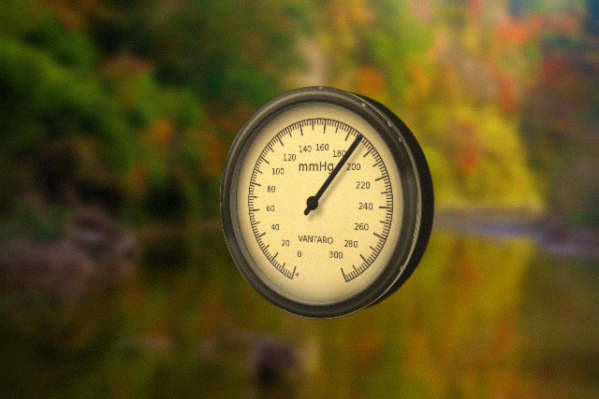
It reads 190 mmHg
